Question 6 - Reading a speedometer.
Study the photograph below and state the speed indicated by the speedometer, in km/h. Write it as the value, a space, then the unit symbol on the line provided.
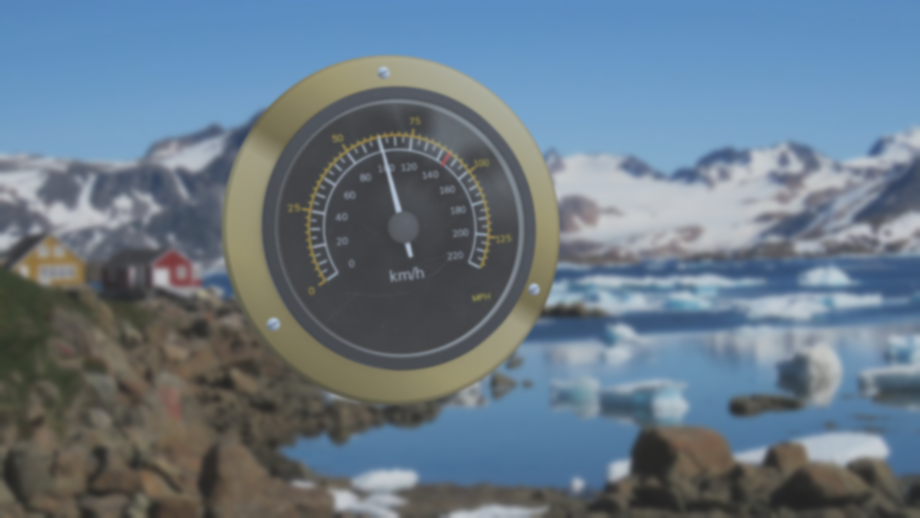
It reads 100 km/h
